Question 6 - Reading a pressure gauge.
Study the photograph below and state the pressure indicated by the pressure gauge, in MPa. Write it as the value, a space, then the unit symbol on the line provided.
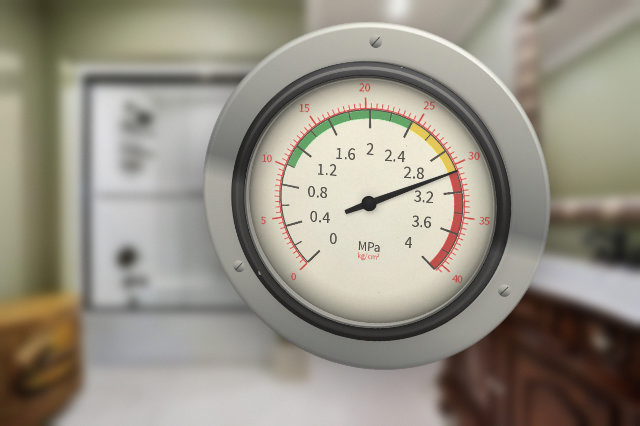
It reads 3 MPa
